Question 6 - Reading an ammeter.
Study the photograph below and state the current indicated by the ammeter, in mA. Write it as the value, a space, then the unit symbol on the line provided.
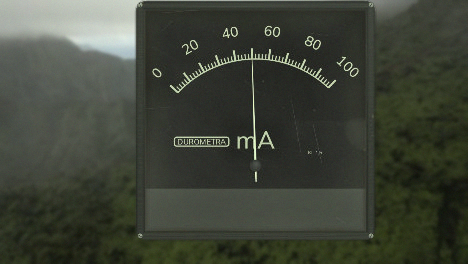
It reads 50 mA
